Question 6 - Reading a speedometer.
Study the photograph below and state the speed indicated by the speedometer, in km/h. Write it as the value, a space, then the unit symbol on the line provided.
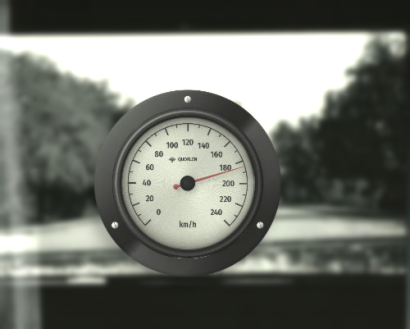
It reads 185 km/h
